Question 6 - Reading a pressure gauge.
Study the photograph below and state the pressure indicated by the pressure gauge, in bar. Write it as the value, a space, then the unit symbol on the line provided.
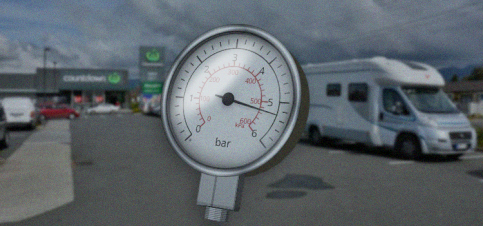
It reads 5.3 bar
